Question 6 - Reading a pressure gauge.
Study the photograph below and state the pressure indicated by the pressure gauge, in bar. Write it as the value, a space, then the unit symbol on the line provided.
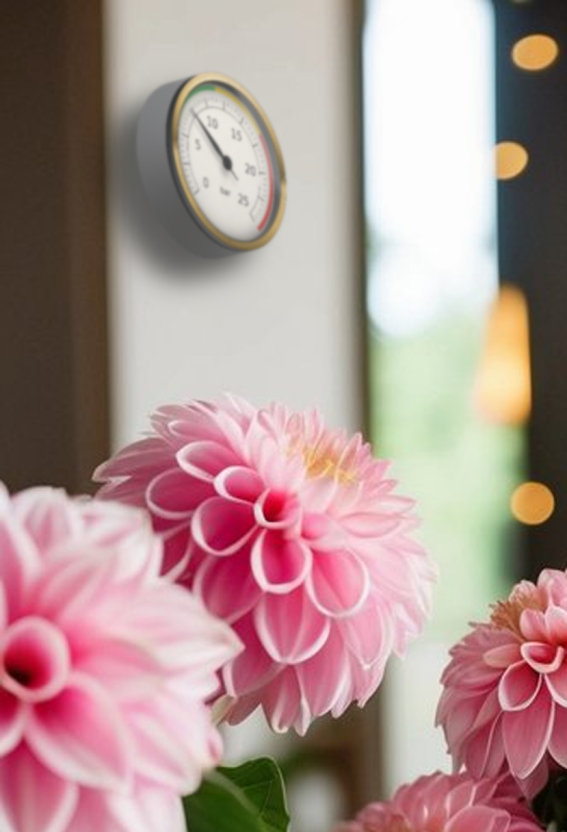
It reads 7.5 bar
